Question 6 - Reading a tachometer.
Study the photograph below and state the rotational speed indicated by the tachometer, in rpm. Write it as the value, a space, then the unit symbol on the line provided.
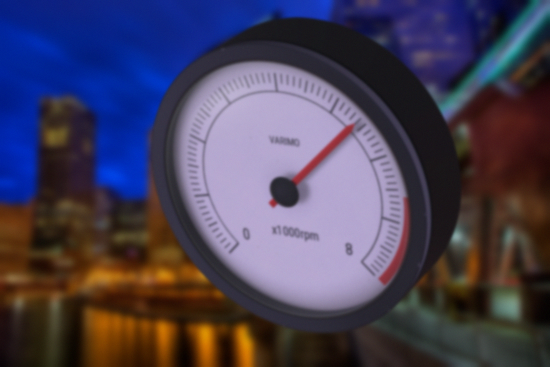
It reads 5400 rpm
